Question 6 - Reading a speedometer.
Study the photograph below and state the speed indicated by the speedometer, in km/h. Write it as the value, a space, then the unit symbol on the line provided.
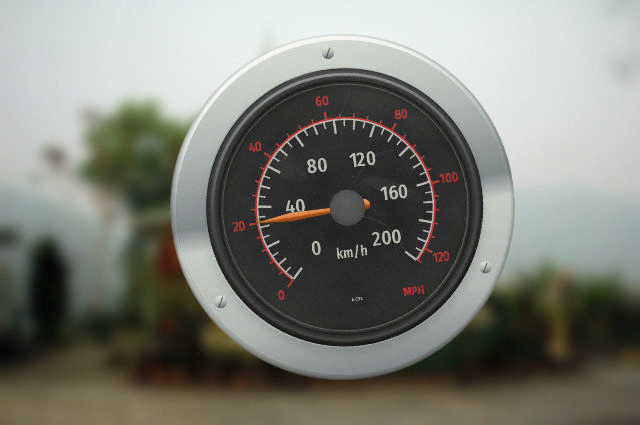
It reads 32.5 km/h
